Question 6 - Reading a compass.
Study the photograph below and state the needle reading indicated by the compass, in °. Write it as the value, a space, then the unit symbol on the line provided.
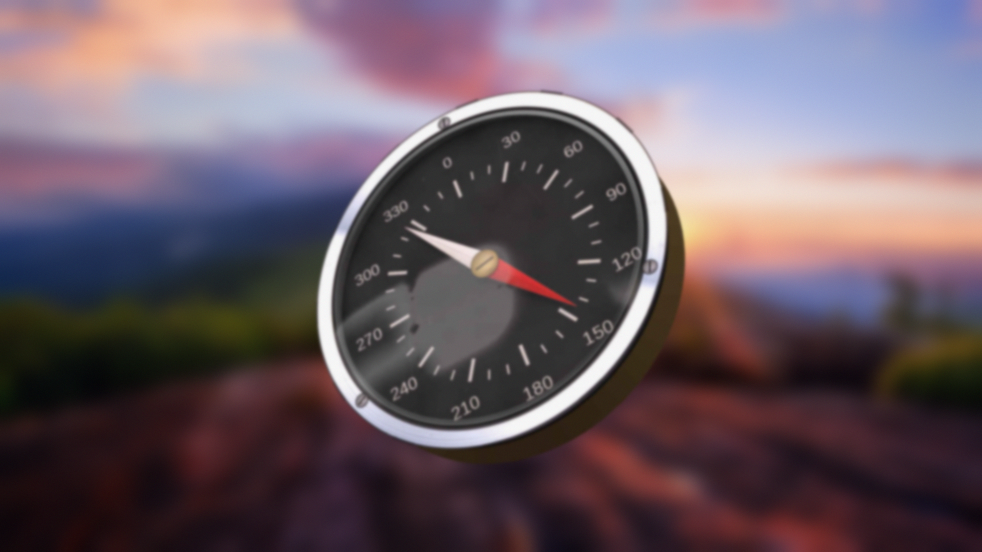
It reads 145 °
